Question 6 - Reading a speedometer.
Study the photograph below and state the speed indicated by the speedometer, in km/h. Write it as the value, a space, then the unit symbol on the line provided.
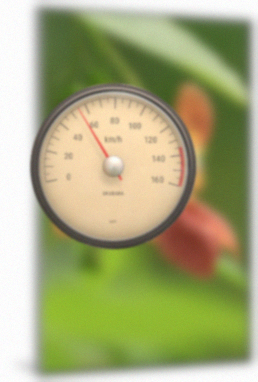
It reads 55 km/h
